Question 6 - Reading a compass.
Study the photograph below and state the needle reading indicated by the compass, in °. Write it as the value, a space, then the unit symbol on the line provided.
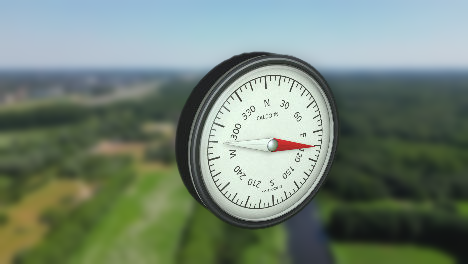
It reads 105 °
